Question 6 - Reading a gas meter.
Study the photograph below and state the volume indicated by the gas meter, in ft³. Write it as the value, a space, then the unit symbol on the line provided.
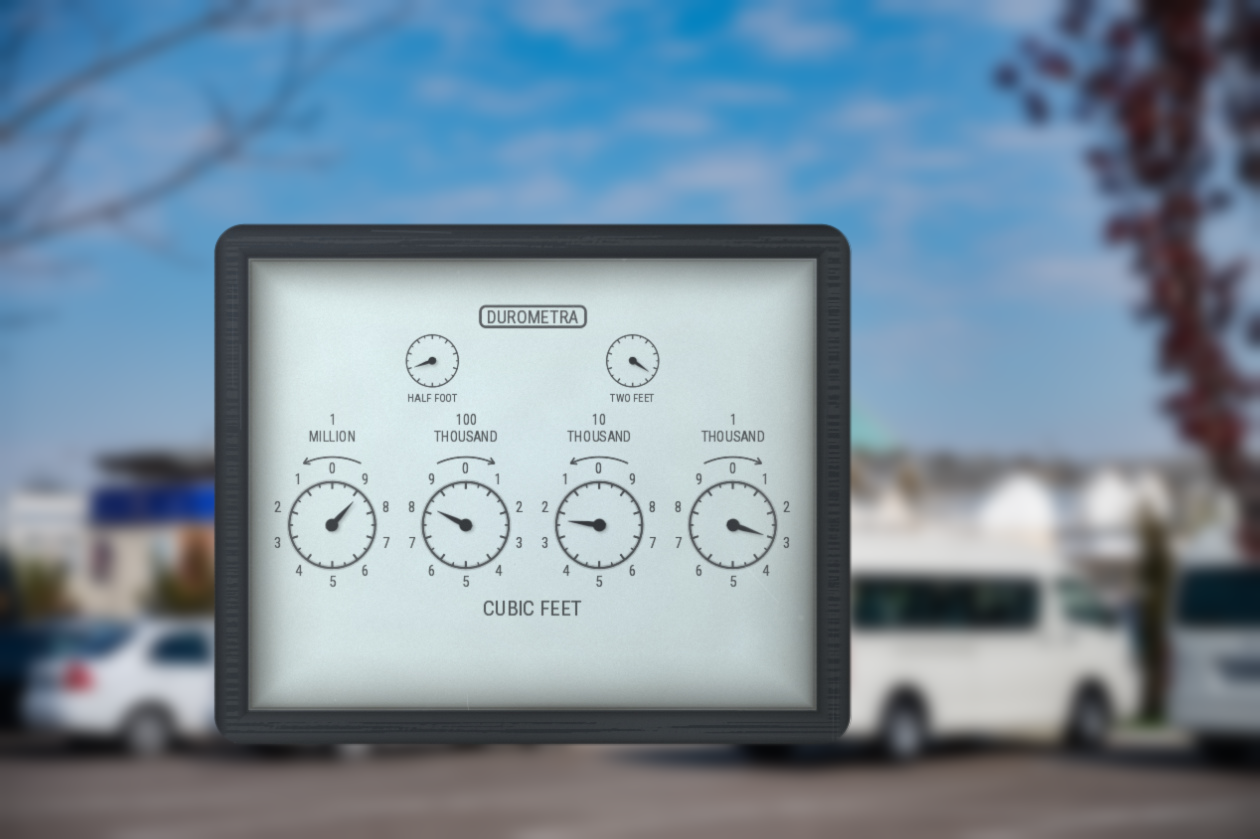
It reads 882300 ft³
